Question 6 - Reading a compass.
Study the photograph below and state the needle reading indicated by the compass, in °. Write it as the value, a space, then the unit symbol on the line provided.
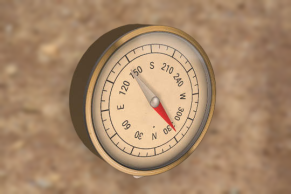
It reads 325 °
